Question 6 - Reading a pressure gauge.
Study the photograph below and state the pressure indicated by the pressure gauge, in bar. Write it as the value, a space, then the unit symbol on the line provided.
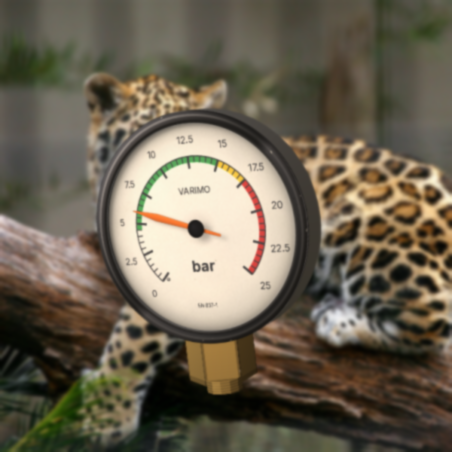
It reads 6 bar
